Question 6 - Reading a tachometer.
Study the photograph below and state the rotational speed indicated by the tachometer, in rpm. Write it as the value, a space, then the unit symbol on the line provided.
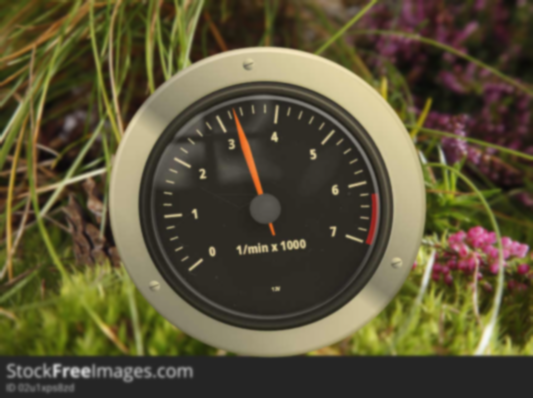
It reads 3300 rpm
